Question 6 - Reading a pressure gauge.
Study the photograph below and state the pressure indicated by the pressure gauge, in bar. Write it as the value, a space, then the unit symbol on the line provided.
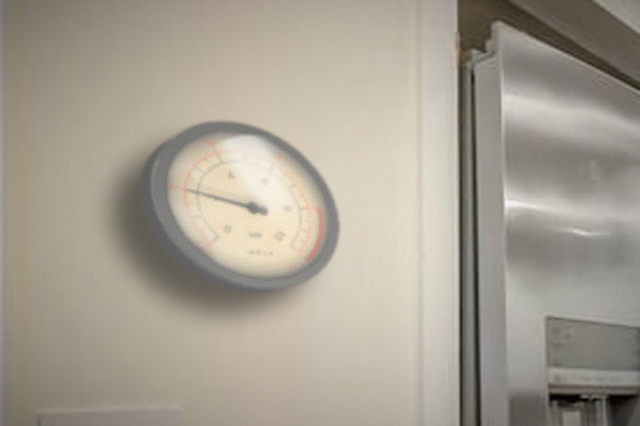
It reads 2 bar
